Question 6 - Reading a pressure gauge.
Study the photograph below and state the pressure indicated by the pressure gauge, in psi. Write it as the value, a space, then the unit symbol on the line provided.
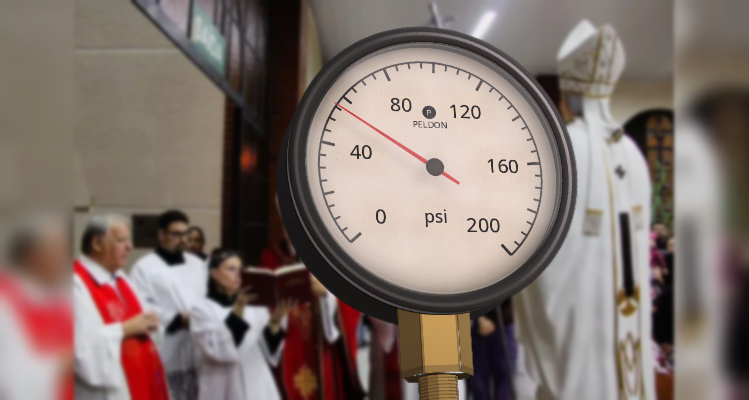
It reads 55 psi
